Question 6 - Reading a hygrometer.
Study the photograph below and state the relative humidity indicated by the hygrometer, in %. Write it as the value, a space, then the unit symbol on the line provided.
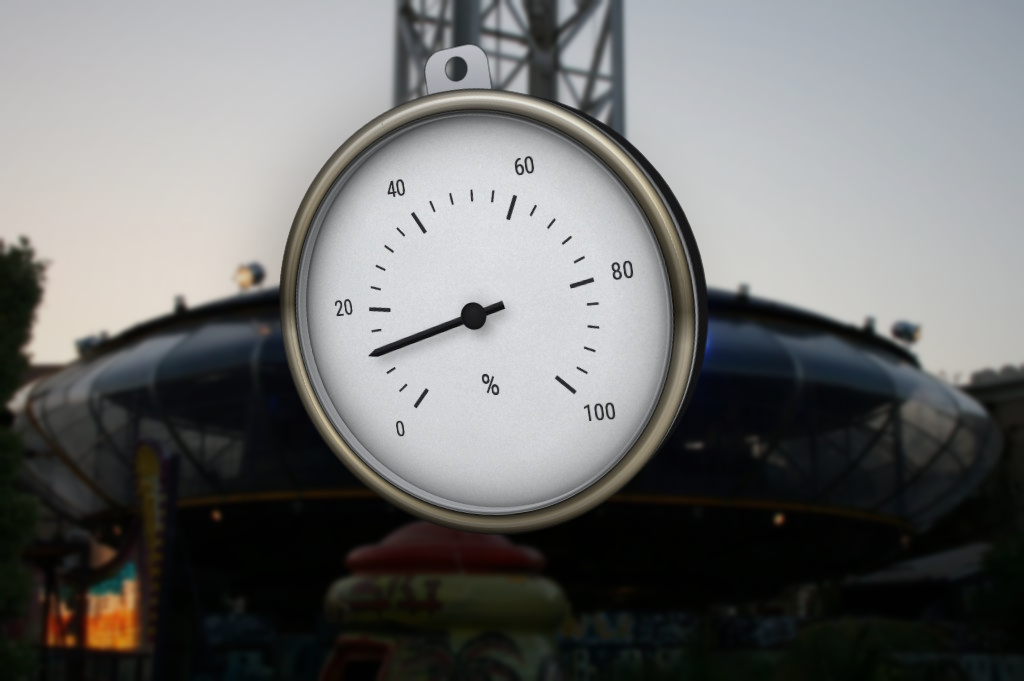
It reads 12 %
